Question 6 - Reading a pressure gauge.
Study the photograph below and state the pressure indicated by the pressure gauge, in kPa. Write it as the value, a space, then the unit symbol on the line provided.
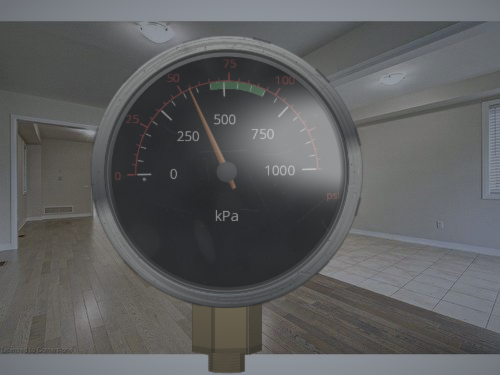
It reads 375 kPa
